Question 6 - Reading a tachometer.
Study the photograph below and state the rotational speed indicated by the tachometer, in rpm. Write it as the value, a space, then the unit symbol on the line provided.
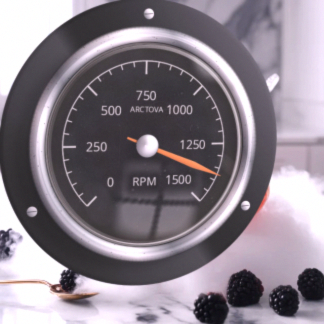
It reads 1375 rpm
